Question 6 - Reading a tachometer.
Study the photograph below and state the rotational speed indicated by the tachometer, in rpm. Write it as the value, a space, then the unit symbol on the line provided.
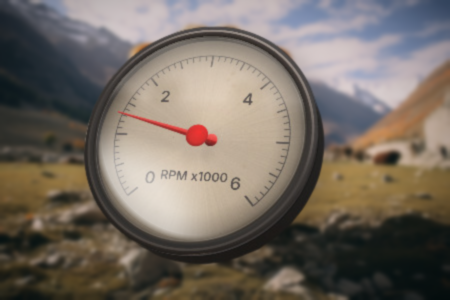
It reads 1300 rpm
